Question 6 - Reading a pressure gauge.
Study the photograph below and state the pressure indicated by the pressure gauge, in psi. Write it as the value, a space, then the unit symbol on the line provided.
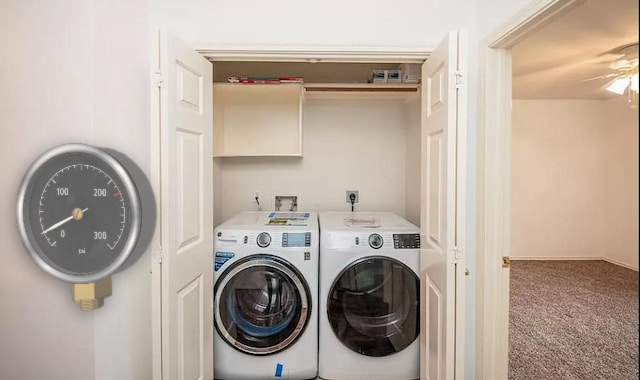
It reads 20 psi
